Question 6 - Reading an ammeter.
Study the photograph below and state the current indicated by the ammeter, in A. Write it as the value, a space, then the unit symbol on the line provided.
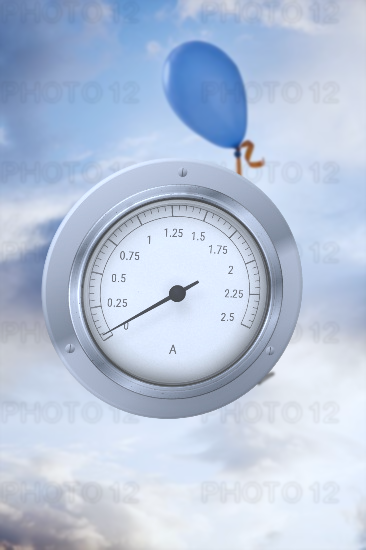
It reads 0.05 A
